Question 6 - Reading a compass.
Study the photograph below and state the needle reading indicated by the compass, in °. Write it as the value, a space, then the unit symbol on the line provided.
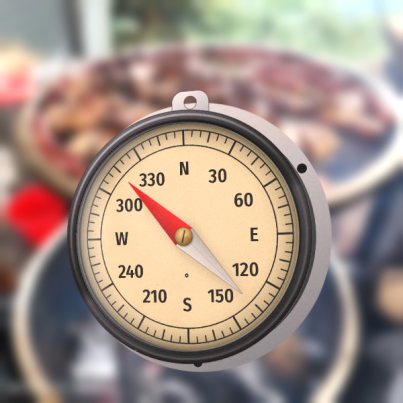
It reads 315 °
